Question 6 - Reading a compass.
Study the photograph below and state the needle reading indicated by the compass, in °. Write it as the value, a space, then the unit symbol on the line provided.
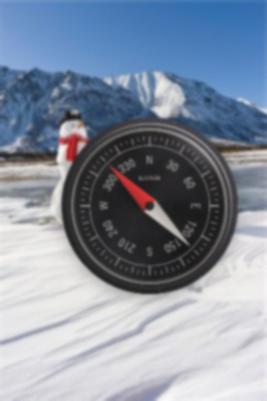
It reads 315 °
